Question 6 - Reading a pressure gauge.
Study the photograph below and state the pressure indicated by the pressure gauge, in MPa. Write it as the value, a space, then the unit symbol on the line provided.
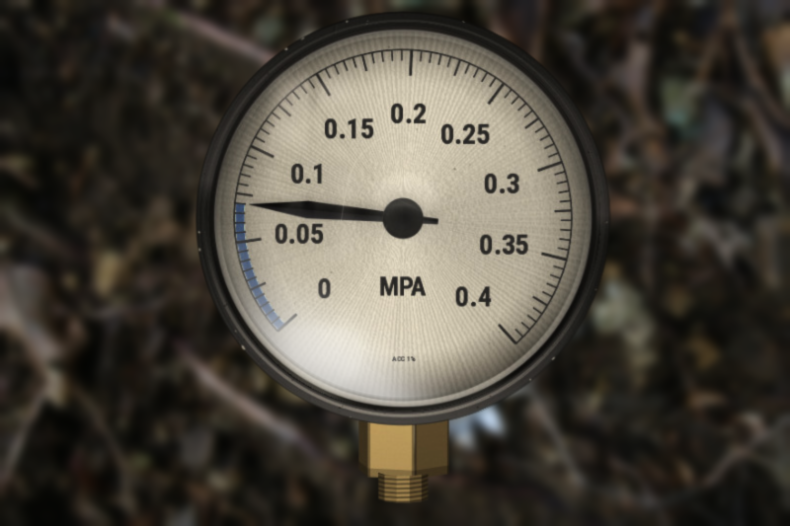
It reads 0.07 MPa
